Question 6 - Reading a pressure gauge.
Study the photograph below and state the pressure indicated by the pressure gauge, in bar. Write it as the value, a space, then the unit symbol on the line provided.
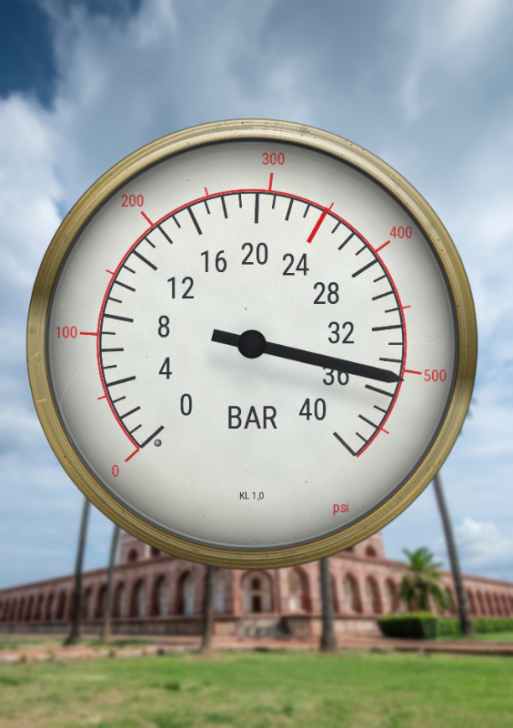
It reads 35 bar
